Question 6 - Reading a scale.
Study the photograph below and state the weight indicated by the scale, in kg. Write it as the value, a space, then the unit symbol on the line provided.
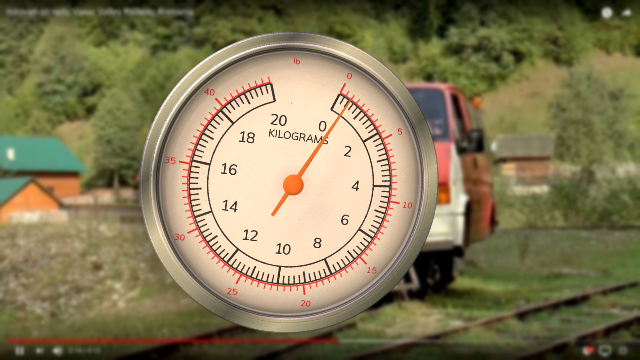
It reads 0.4 kg
